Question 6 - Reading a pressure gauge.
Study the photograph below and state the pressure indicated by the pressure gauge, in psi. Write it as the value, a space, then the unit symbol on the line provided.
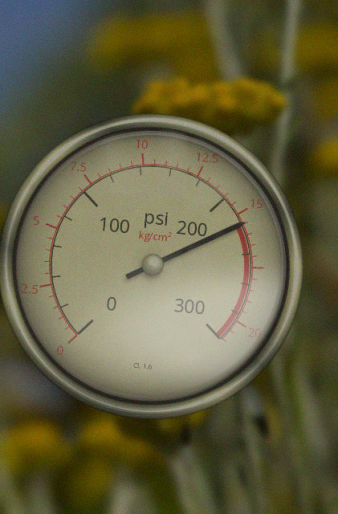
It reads 220 psi
